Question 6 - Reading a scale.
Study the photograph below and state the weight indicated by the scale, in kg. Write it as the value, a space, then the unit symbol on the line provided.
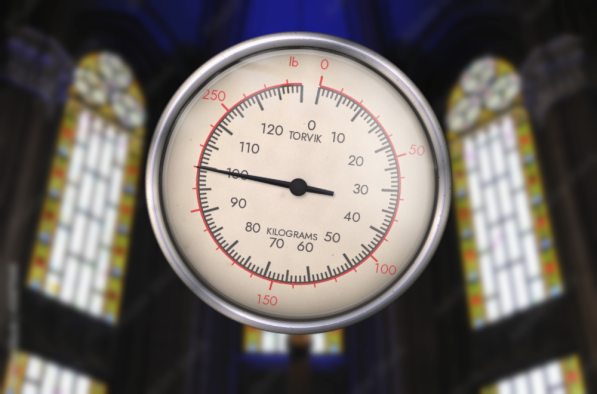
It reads 100 kg
